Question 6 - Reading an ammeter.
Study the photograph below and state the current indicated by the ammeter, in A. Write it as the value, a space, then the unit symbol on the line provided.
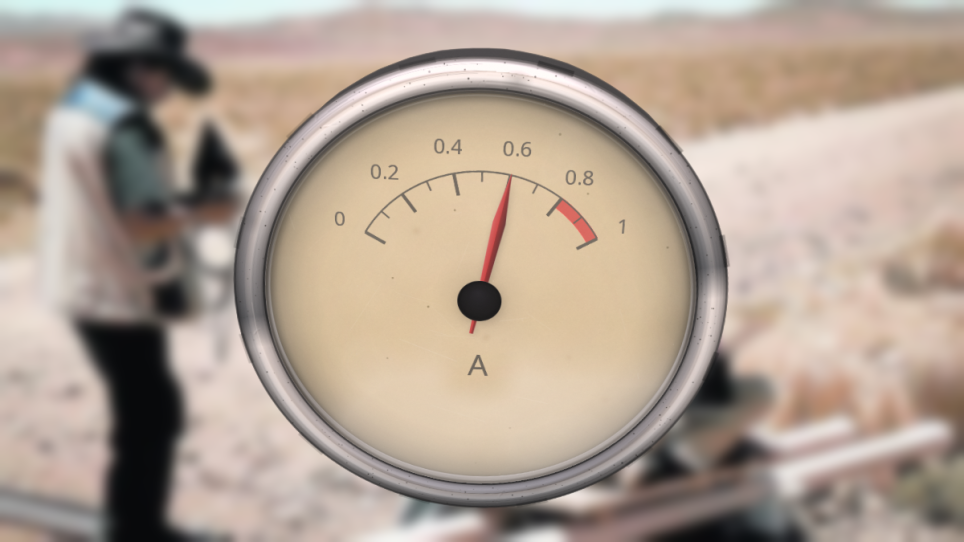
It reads 0.6 A
